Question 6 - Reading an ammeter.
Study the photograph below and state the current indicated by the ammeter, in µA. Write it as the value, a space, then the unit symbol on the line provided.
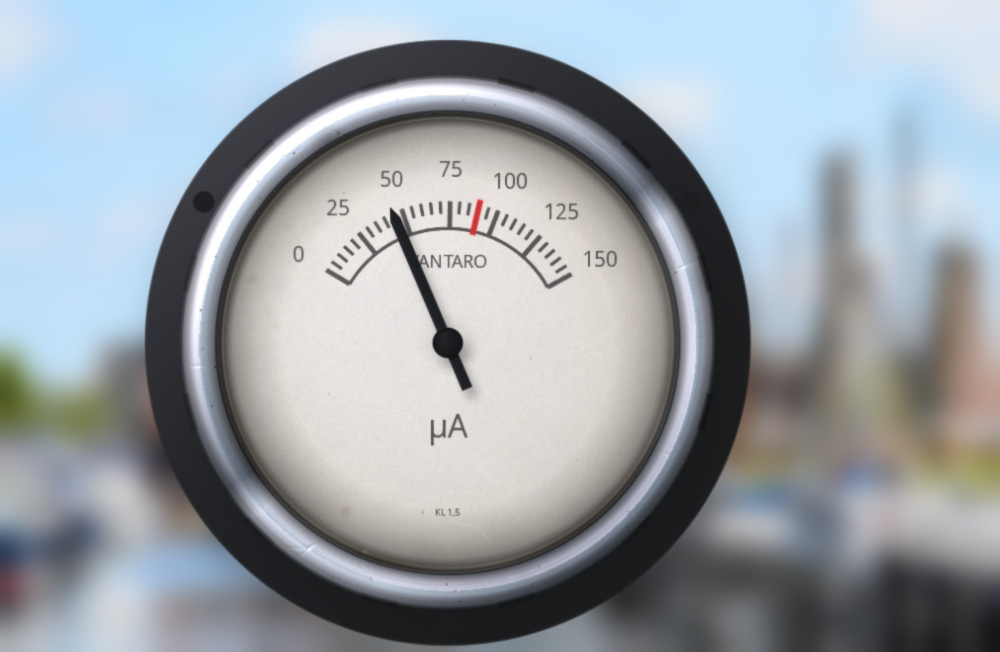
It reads 45 µA
